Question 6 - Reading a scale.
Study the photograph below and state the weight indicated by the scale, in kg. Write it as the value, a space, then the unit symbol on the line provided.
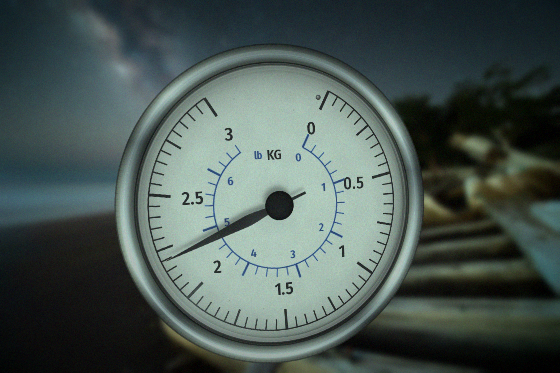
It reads 2.2 kg
